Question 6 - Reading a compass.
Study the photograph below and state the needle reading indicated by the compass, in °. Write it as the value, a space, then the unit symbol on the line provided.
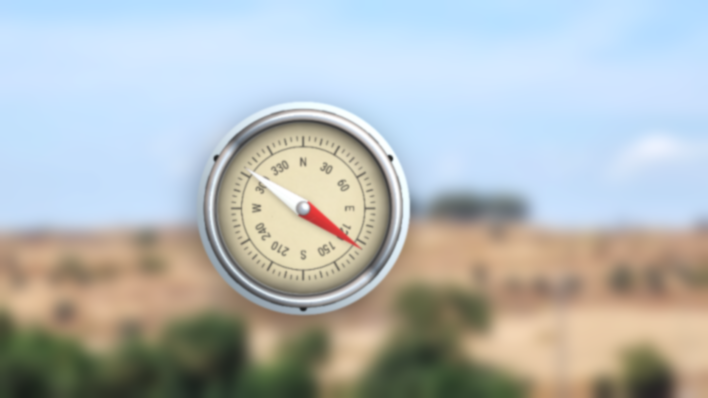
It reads 125 °
